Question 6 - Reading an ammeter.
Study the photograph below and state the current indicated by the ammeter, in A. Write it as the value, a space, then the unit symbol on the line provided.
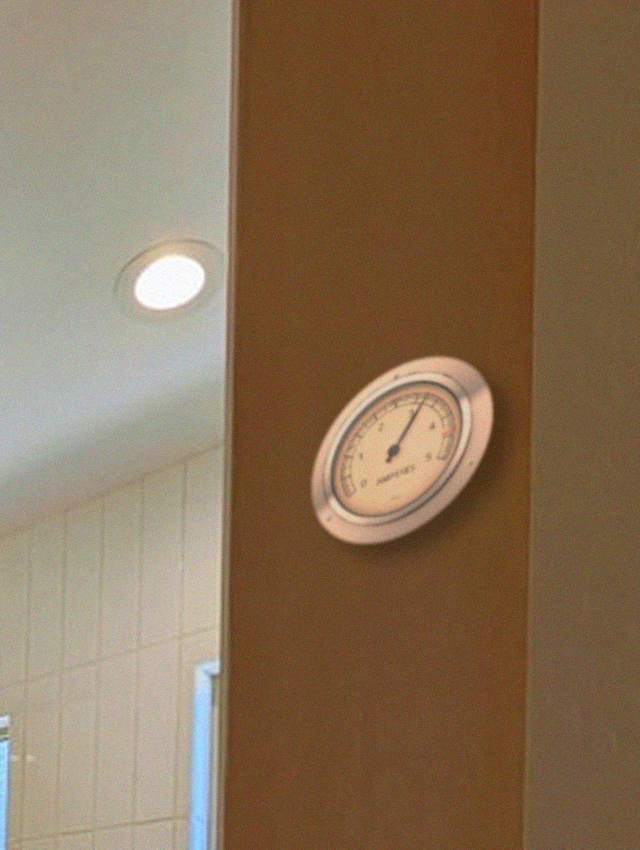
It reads 3.25 A
